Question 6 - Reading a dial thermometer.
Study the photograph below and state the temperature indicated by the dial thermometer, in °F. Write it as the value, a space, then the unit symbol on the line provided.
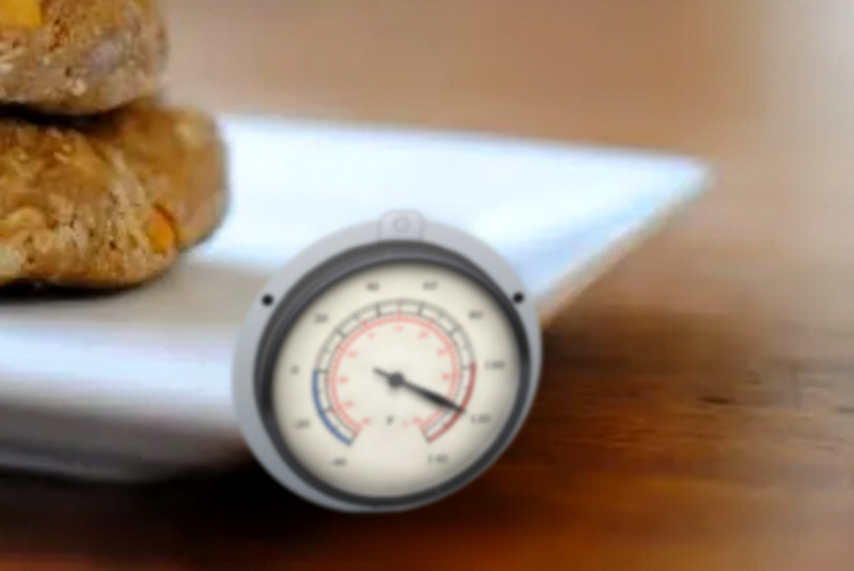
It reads 120 °F
